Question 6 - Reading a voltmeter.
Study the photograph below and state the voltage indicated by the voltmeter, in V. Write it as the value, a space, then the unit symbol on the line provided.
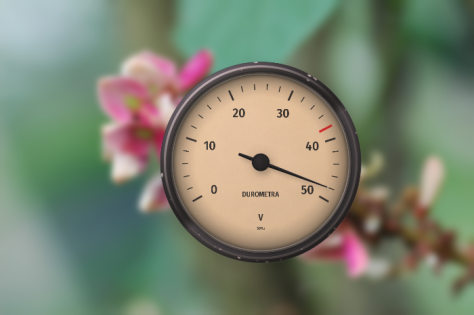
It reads 48 V
